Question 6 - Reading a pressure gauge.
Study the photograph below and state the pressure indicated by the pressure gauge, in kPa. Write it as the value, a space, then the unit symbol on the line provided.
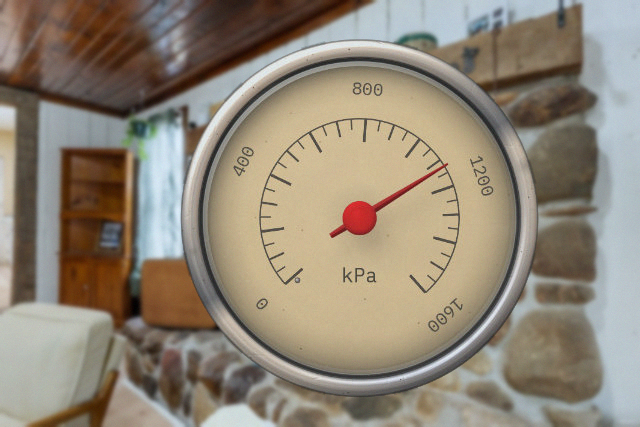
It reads 1125 kPa
